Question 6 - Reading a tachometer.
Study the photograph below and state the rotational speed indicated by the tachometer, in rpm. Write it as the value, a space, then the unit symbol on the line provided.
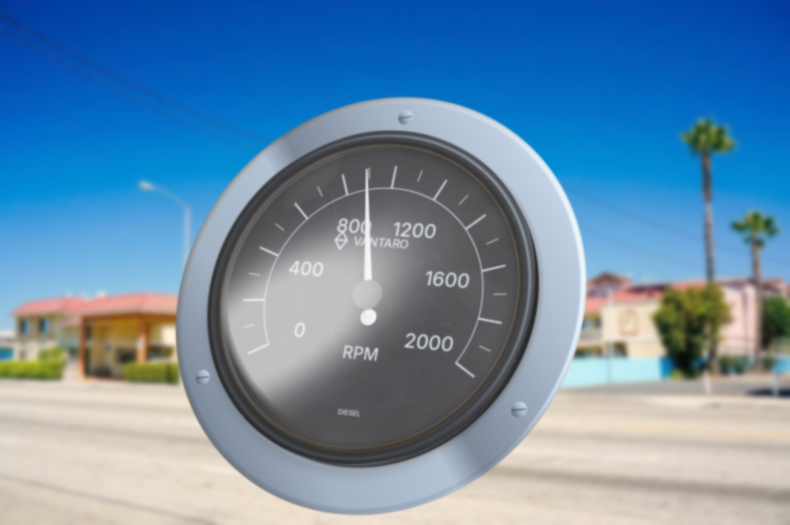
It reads 900 rpm
